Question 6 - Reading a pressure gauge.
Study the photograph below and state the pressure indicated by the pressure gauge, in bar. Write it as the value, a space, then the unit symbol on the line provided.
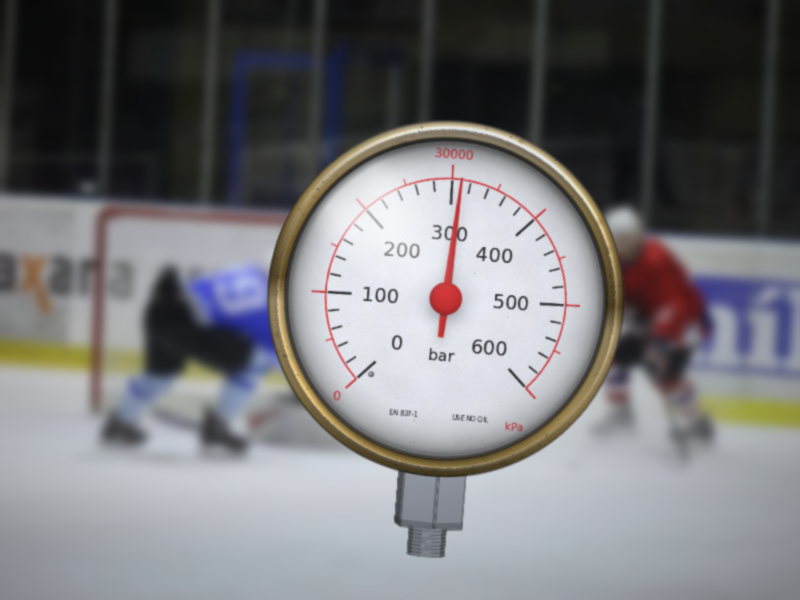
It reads 310 bar
